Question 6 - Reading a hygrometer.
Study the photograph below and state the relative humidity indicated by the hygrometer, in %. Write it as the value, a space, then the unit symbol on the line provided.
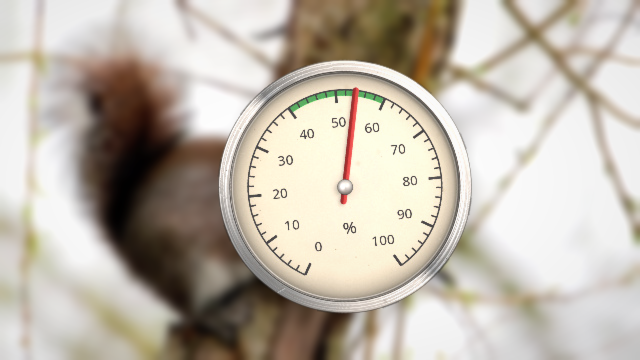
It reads 54 %
